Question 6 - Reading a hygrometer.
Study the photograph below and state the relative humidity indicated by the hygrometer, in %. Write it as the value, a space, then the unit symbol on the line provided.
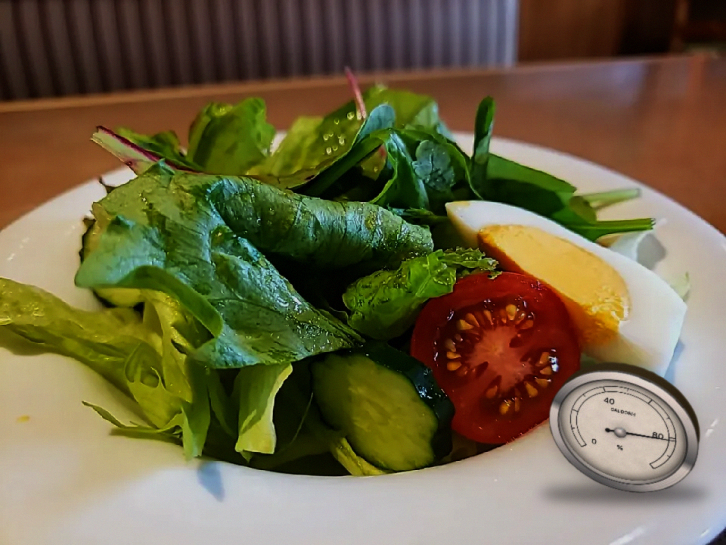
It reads 80 %
